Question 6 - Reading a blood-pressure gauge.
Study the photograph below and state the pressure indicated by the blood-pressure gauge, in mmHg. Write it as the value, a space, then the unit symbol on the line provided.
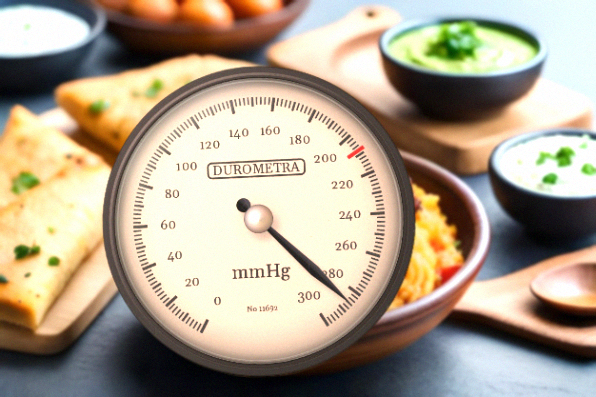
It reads 286 mmHg
